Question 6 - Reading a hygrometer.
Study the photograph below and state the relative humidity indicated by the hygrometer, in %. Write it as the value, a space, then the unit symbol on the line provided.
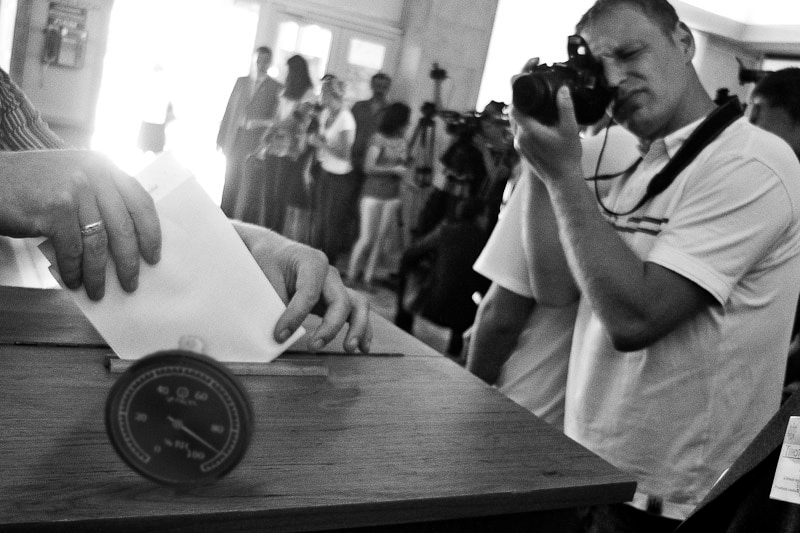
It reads 90 %
